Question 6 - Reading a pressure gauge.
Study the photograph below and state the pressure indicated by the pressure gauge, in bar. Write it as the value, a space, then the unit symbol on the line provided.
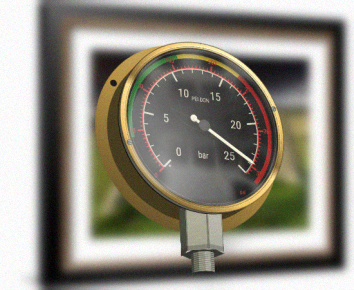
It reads 24 bar
